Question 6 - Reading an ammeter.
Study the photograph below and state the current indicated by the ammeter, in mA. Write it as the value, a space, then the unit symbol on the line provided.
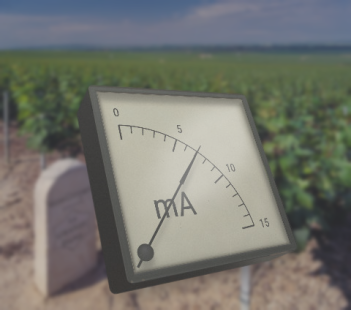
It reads 7 mA
